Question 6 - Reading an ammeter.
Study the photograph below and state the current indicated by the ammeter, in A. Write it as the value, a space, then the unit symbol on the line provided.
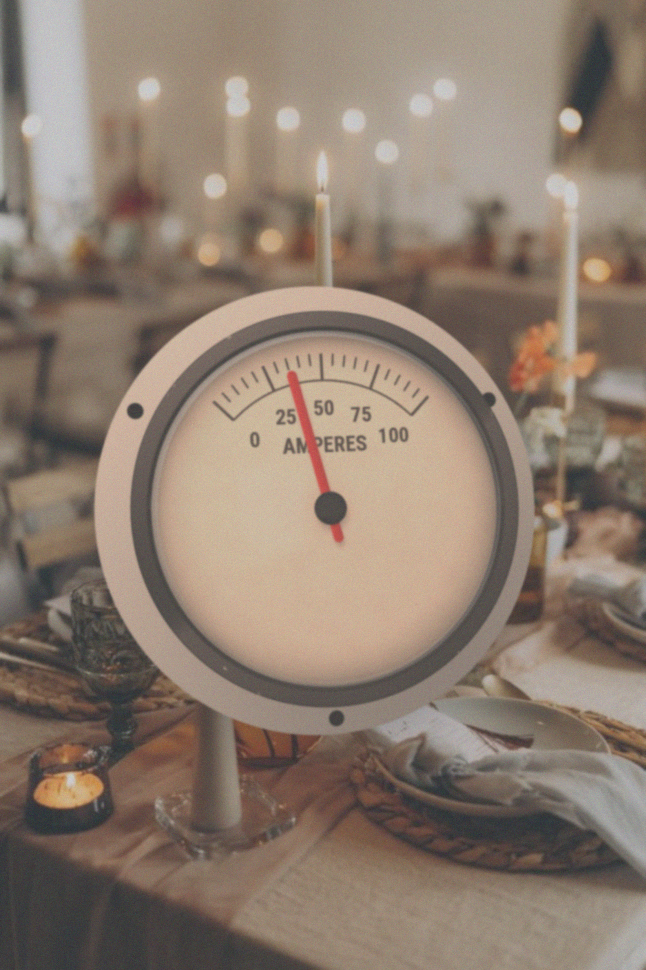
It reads 35 A
